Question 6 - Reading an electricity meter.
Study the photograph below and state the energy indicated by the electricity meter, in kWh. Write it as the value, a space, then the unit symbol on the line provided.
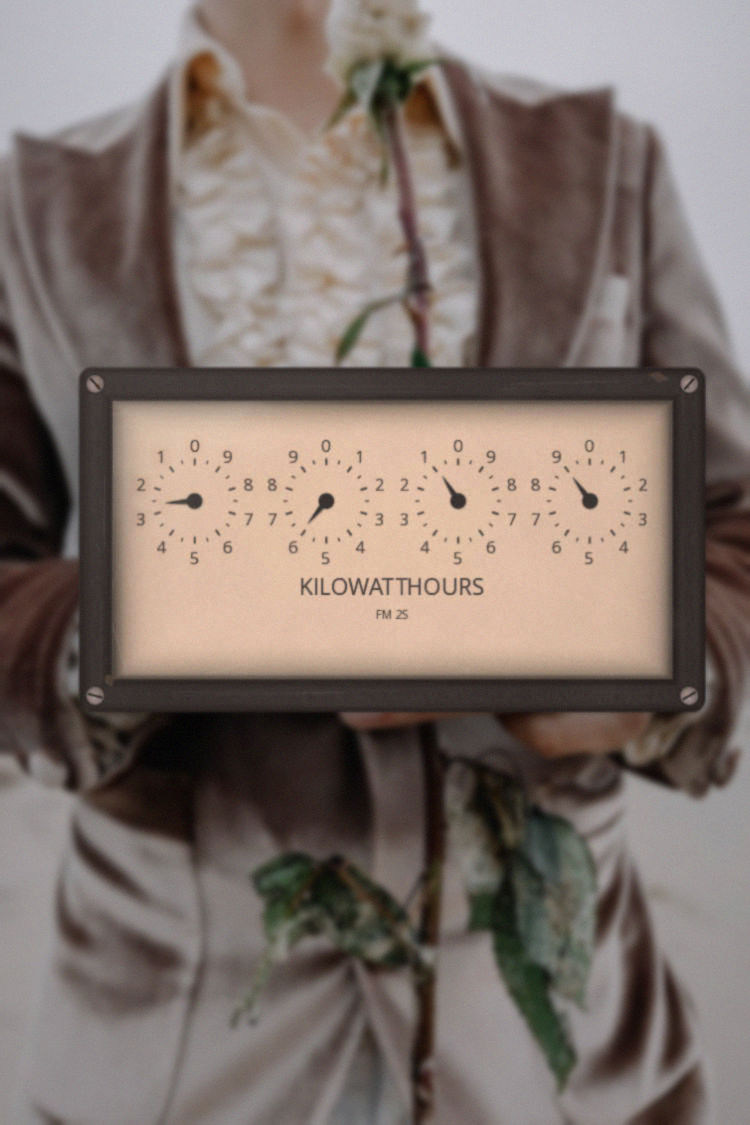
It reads 2609 kWh
